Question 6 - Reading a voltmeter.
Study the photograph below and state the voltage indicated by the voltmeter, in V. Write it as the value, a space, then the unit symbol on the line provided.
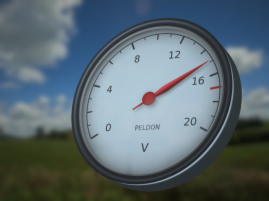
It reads 15 V
